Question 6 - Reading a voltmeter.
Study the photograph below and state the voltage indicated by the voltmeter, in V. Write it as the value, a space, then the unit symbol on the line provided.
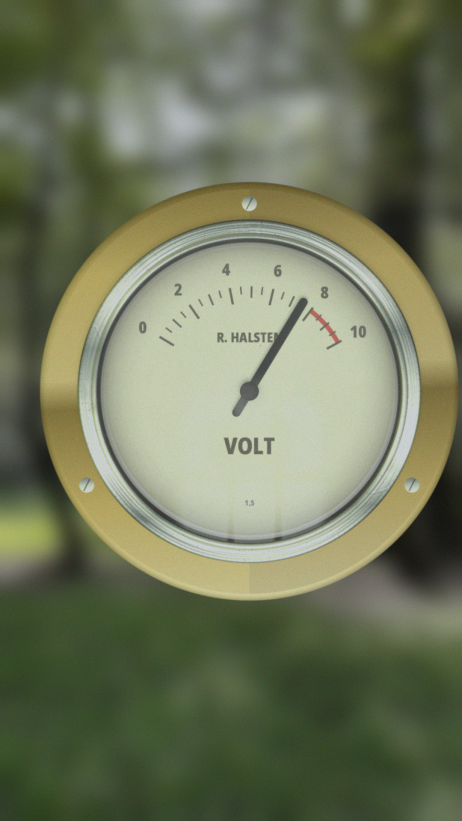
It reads 7.5 V
